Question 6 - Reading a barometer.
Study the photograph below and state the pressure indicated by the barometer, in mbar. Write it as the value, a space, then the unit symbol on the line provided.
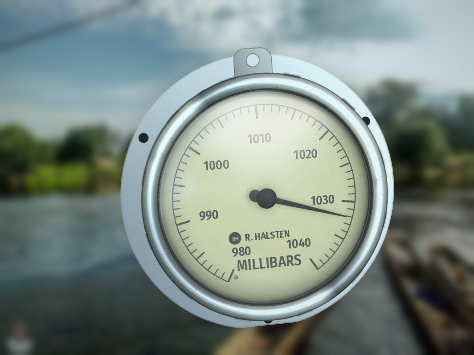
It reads 1032 mbar
